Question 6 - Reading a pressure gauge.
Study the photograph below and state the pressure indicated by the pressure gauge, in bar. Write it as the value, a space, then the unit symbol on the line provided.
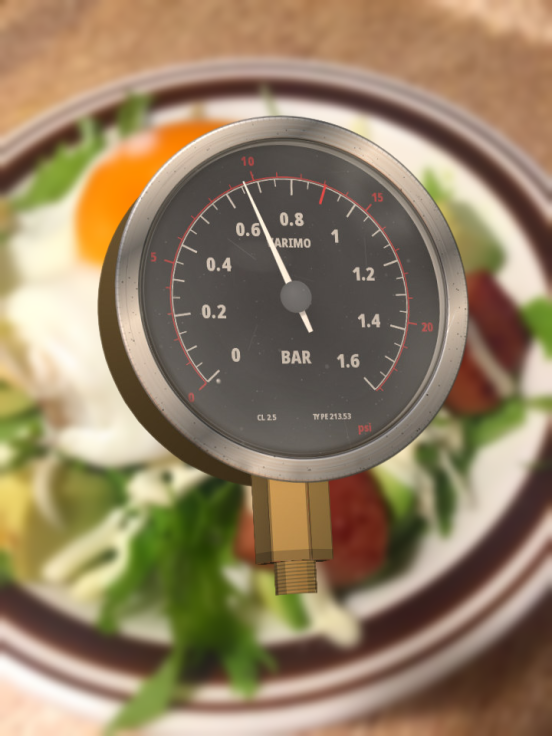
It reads 0.65 bar
